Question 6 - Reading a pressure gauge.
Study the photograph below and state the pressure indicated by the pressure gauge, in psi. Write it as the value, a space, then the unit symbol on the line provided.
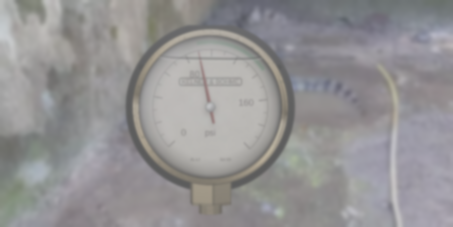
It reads 90 psi
